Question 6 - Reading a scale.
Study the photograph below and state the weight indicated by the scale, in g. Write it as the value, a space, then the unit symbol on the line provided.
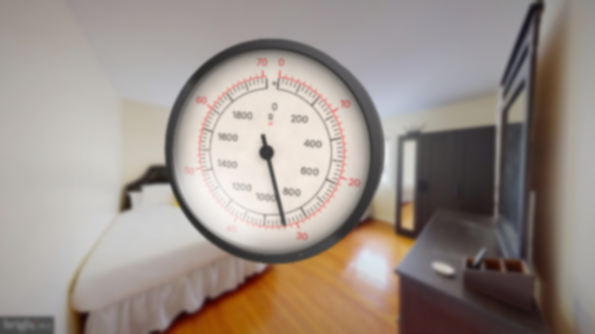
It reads 900 g
